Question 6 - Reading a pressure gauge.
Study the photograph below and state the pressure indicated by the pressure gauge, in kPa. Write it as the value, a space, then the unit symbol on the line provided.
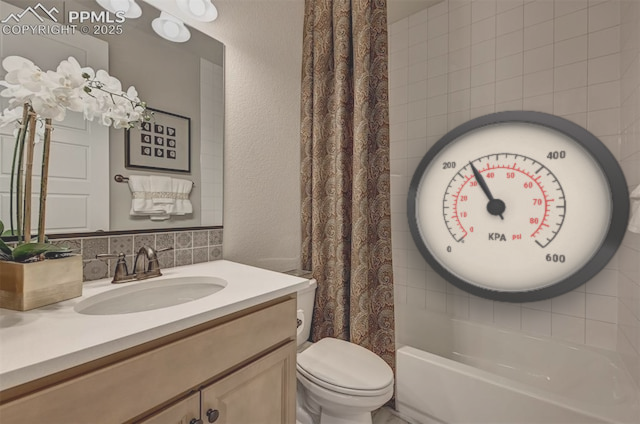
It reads 240 kPa
